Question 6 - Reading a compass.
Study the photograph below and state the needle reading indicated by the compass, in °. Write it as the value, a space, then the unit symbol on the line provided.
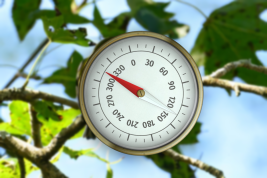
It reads 315 °
